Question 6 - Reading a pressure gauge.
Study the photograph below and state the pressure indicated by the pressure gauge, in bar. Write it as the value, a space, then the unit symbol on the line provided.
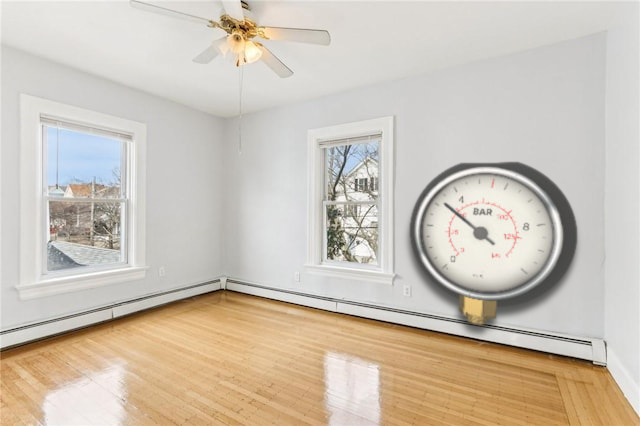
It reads 3.25 bar
